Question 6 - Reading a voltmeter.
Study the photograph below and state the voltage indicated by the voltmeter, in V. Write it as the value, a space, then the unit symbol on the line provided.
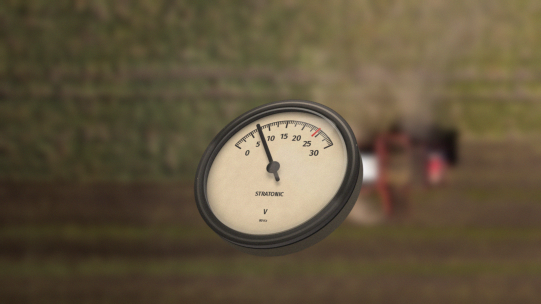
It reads 7.5 V
